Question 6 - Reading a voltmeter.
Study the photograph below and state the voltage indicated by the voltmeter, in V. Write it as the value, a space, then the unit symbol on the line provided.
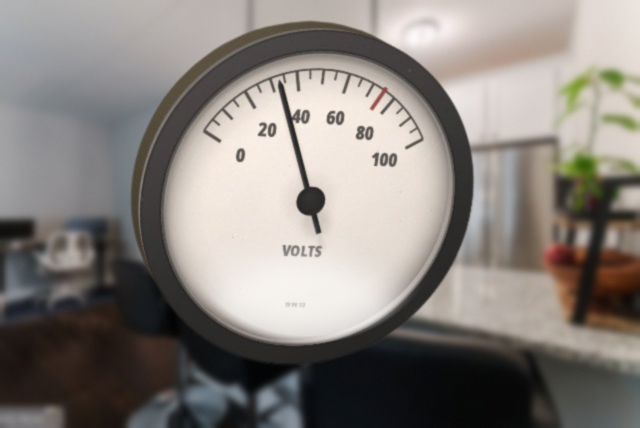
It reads 32.5 V
